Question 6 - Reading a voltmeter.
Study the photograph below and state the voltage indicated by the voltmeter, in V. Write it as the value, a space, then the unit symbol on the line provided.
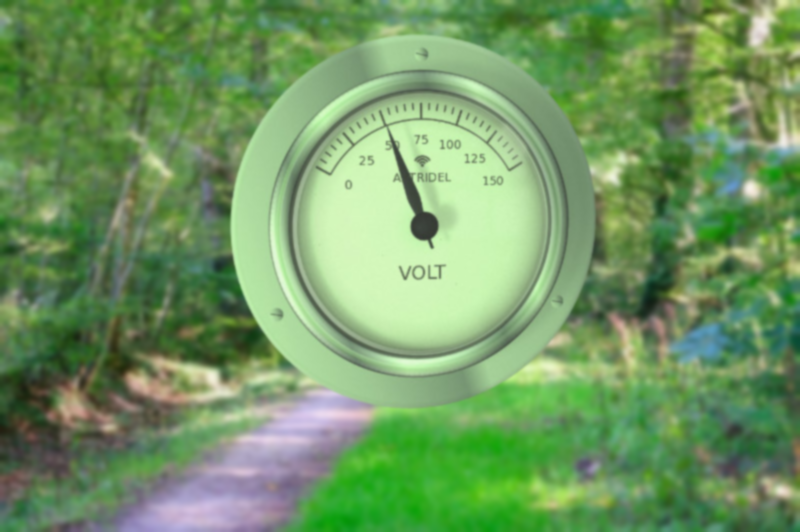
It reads 50 V
